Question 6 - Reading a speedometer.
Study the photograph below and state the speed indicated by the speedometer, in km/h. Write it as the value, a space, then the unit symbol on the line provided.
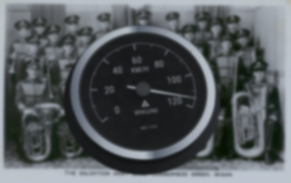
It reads 115 km/h
